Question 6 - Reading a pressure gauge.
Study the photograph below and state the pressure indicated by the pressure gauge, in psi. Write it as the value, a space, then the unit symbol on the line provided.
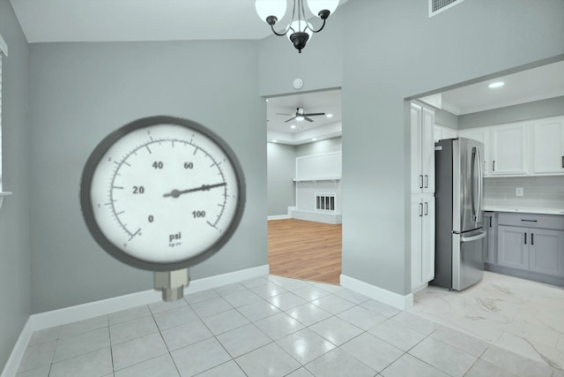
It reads 80 psi
